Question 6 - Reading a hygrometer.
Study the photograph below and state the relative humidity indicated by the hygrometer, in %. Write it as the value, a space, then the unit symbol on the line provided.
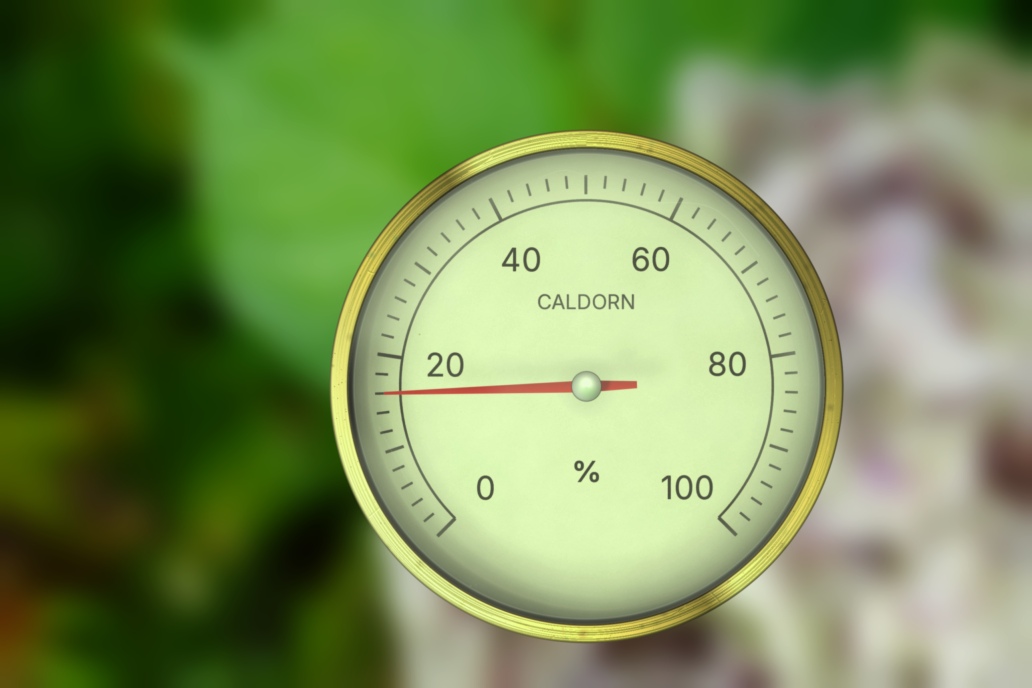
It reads 16 %
